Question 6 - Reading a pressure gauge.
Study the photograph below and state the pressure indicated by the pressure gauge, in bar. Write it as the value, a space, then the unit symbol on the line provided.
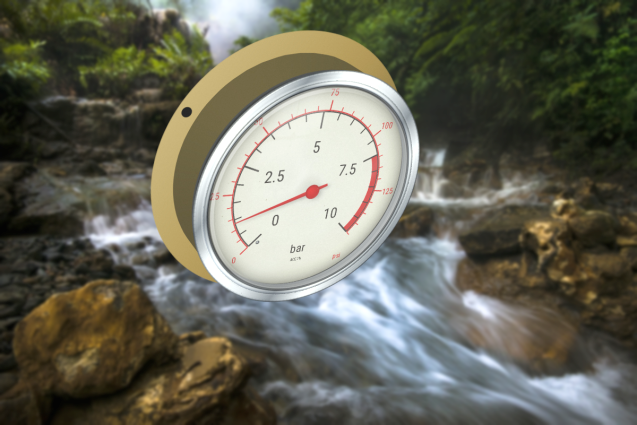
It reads 1 bar
